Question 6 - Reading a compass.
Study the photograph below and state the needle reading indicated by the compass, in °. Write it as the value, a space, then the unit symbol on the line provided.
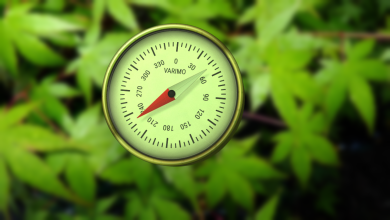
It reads 230 °
